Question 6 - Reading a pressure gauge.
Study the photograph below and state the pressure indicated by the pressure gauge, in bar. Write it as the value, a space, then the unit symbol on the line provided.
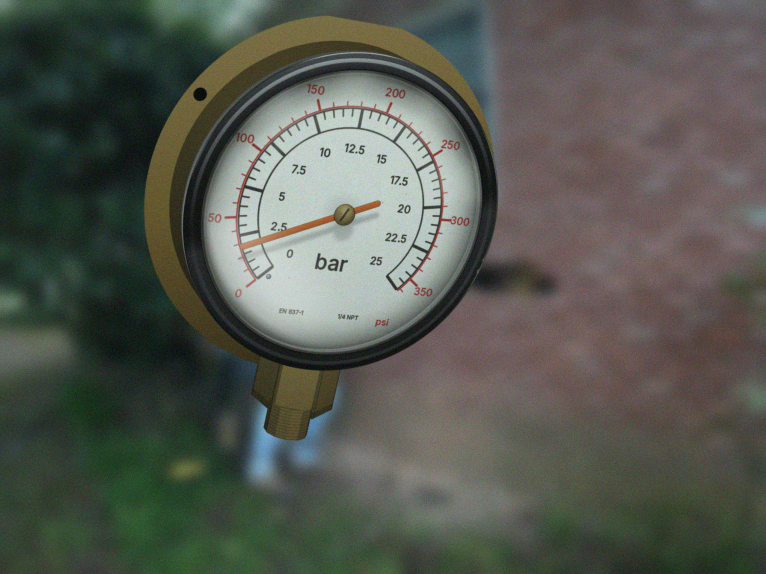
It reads 2 bar
